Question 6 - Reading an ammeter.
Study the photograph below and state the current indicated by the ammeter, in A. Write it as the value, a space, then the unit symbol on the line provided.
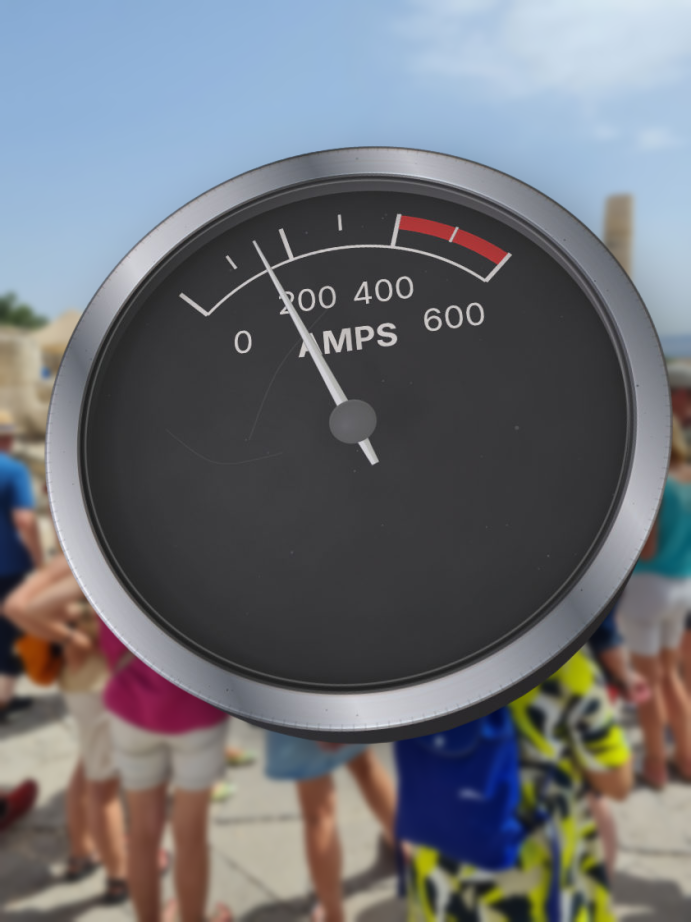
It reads 150 A
